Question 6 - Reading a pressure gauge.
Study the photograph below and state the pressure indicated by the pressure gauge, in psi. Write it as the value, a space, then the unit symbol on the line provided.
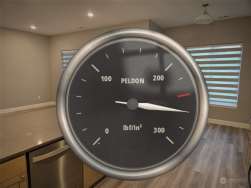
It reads 260 psi
